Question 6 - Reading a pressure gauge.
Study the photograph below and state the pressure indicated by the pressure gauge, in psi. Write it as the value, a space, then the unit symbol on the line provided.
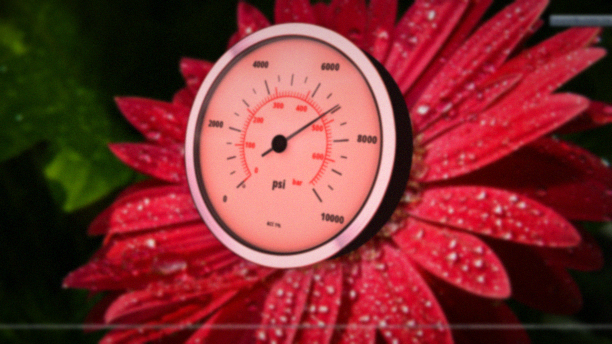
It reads 7000 psi
